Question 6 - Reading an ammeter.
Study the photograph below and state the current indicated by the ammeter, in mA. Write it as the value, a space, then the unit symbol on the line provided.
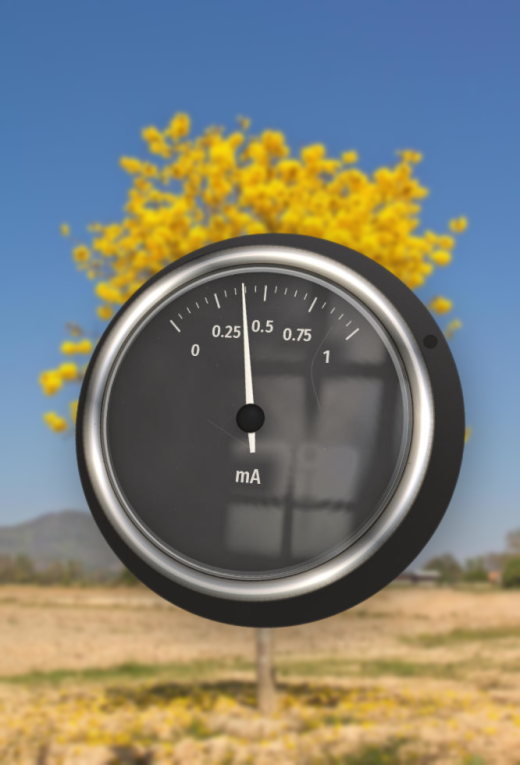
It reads 0.4 mA
